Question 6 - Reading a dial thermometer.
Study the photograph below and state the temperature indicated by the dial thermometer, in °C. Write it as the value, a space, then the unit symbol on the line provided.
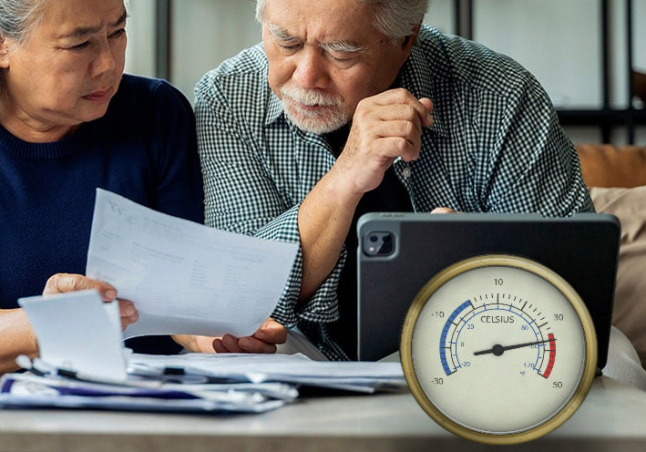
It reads 36 °C
